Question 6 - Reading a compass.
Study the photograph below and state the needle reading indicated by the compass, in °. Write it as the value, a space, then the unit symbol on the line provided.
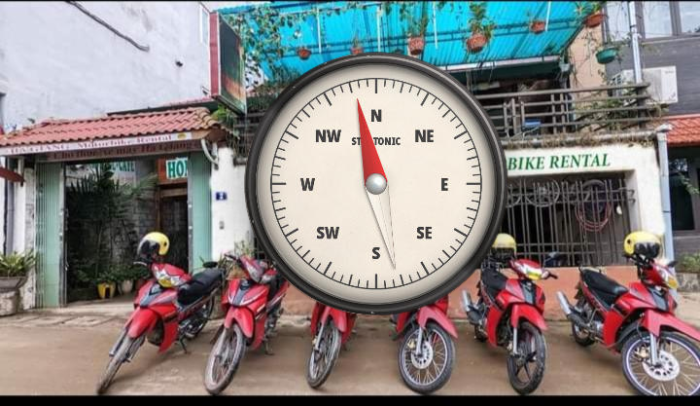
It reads 347.5 °
